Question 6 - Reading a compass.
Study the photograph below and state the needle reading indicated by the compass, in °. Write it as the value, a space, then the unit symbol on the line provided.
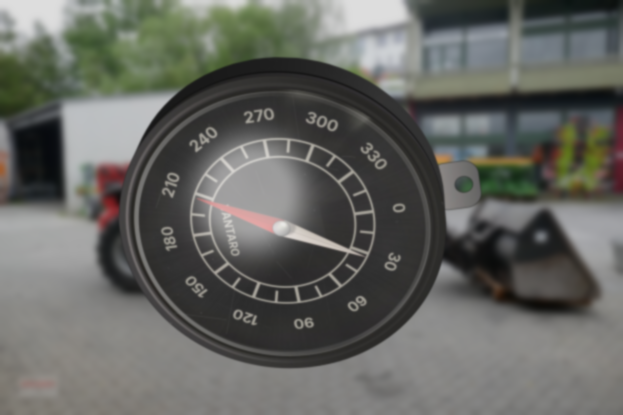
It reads 210 °
